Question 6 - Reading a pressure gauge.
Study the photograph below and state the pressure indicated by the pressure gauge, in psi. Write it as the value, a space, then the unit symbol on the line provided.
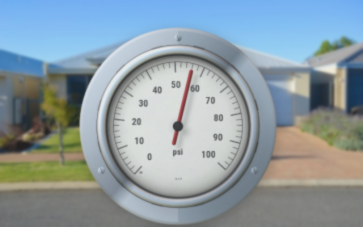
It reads 56 psi
